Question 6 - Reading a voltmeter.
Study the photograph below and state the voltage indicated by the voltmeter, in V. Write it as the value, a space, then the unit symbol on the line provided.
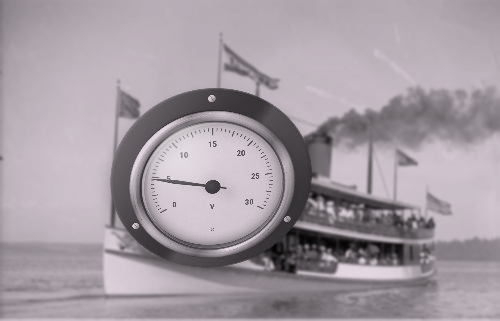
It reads 5 V
